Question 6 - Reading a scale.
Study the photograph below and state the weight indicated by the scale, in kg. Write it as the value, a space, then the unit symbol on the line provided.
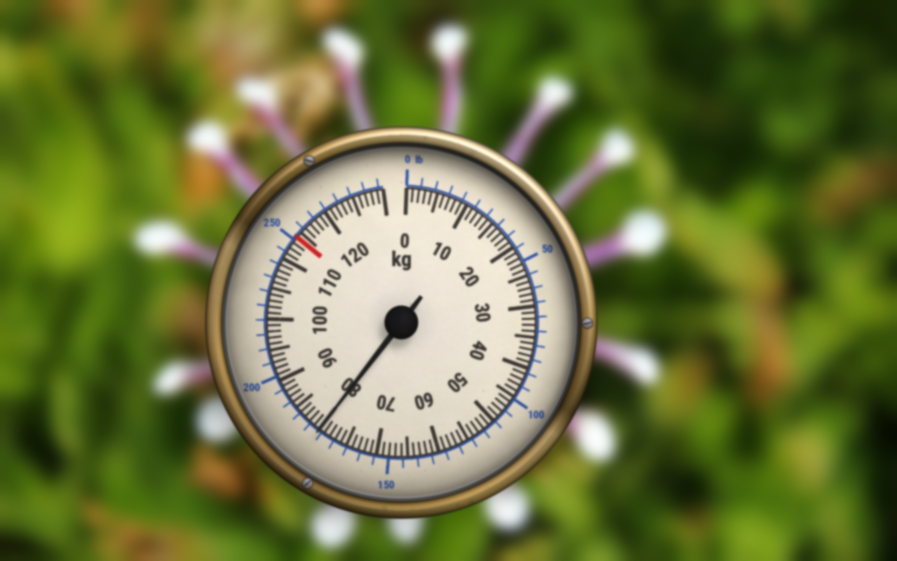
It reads 80 kg
